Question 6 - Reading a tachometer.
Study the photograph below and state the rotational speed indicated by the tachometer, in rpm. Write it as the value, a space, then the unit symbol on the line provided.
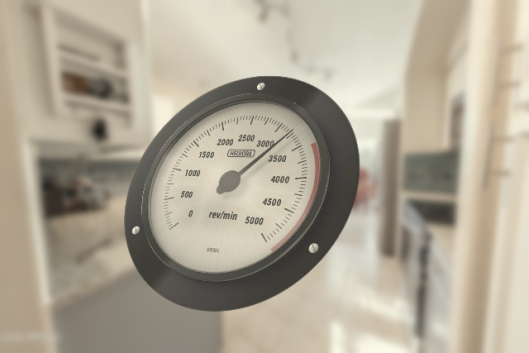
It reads 3250 rpm
